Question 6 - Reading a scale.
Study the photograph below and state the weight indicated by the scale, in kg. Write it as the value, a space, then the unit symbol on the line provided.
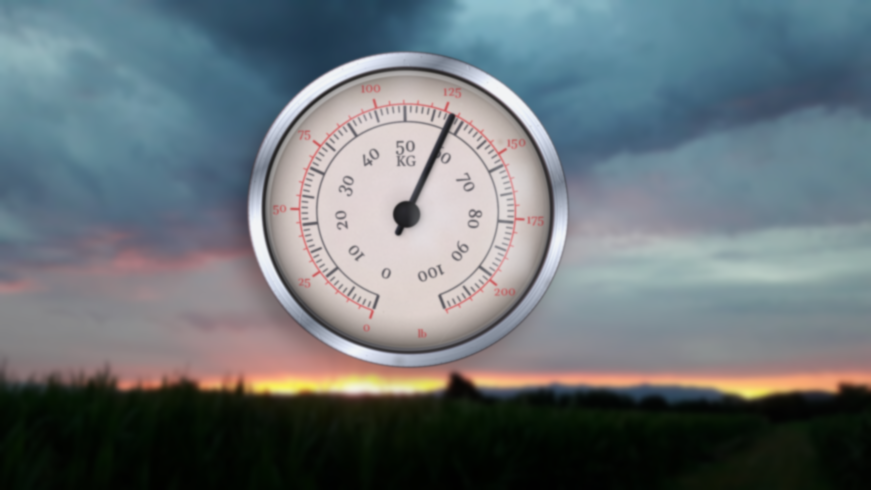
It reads 58 kg
